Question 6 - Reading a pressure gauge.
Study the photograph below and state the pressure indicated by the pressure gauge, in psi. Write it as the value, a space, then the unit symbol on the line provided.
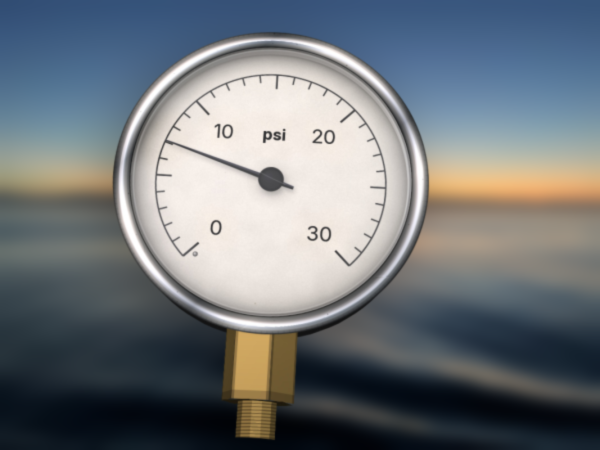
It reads 7 psi
